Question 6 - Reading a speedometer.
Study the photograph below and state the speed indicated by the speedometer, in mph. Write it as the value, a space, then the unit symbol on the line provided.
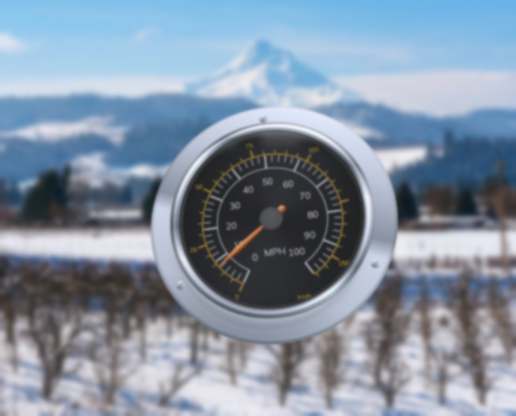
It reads 8 mph
